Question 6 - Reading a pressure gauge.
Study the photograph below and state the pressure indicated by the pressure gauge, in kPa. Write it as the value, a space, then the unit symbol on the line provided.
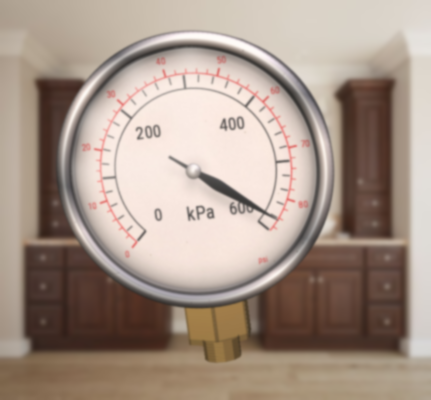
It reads 580 kPa
